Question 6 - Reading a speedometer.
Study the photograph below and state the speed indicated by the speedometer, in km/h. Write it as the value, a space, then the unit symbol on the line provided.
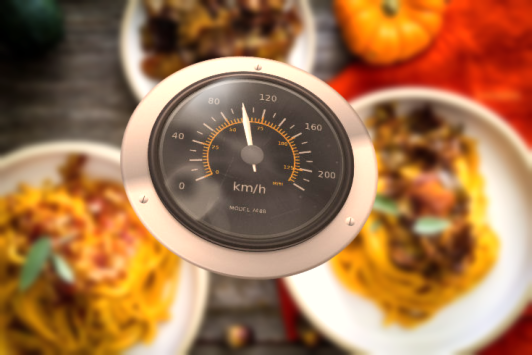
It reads 100 km/h
